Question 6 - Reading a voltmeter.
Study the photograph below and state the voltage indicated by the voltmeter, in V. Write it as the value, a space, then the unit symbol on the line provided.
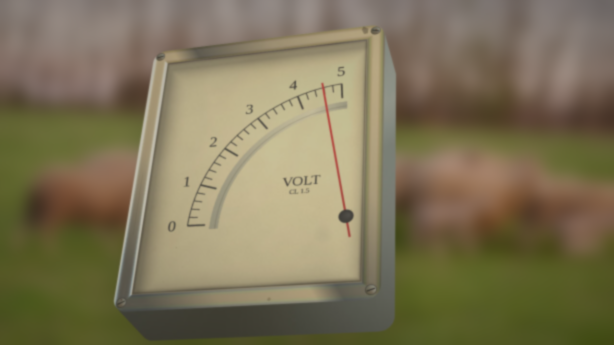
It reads 4.6 V
